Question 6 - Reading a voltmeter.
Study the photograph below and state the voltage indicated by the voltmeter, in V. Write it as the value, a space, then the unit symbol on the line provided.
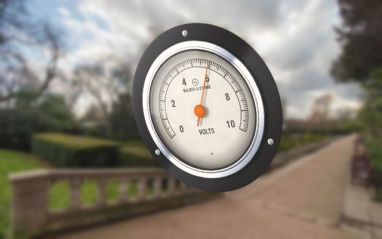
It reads 6 V
